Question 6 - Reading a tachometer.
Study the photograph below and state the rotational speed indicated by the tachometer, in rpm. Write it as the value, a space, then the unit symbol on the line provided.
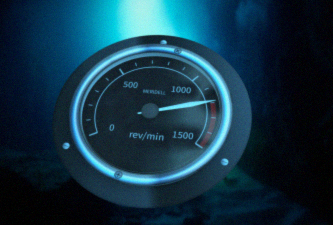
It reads 1200 rpm
